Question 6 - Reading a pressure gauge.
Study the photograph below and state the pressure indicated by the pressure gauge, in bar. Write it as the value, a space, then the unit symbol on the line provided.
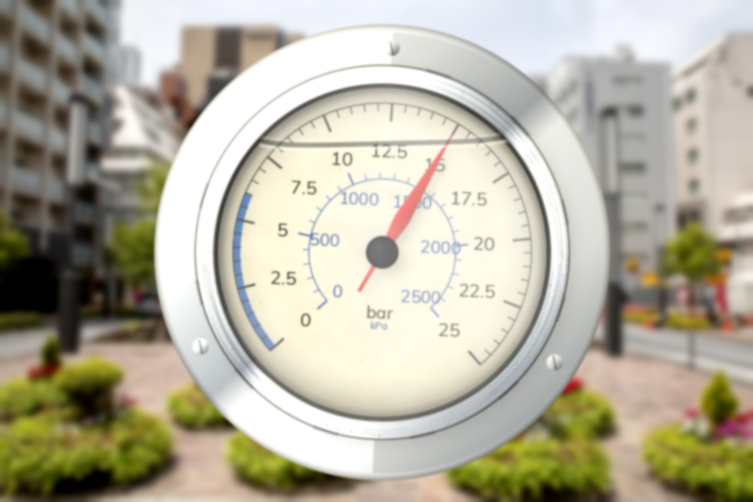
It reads 15 bar
